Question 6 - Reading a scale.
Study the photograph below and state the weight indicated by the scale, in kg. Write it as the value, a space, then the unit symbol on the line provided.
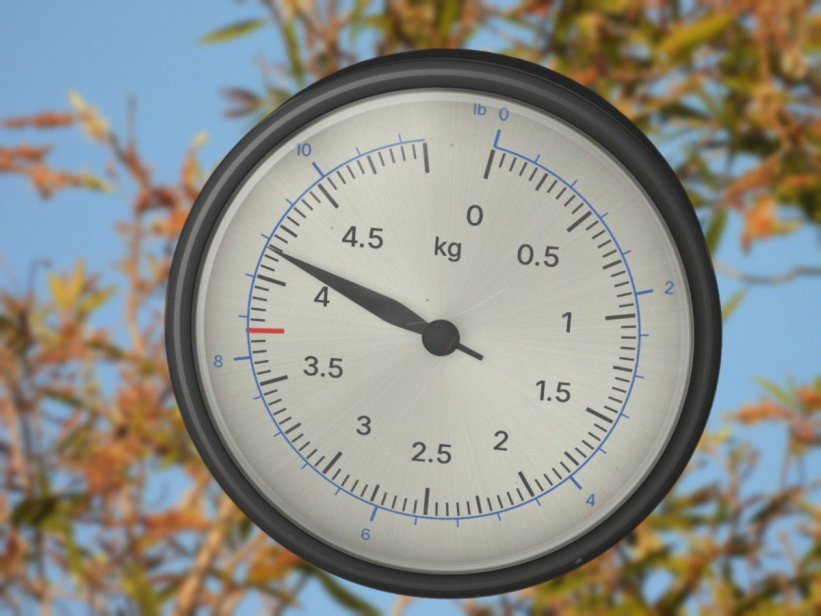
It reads 4.15 kg
